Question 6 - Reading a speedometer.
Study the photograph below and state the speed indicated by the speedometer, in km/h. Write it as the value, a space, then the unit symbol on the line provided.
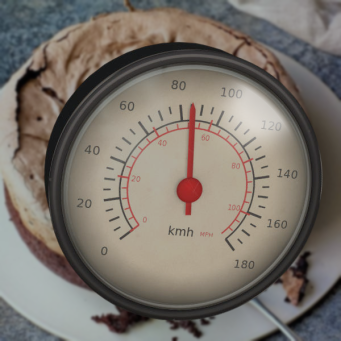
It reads 85 km/h
